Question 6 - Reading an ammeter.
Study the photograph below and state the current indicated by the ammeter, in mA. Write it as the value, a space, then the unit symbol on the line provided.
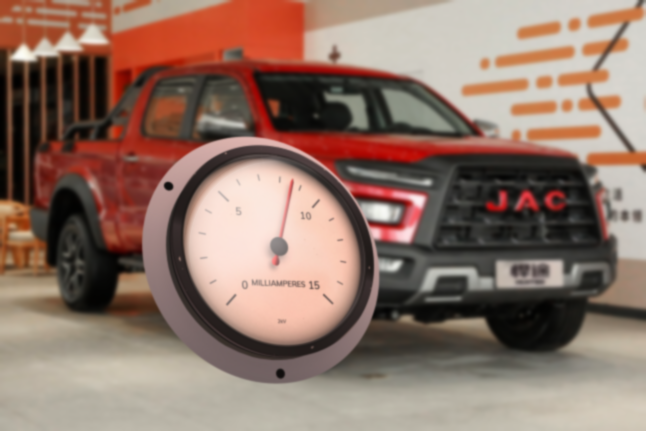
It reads 8.5 mA
